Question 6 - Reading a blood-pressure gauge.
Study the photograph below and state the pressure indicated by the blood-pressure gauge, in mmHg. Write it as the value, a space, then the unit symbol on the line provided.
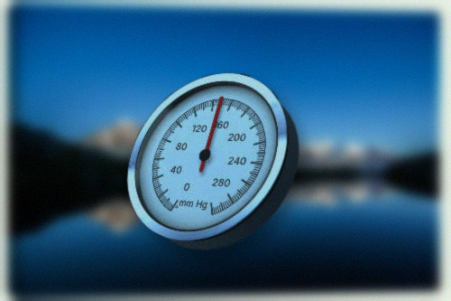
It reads 150 mmHg
